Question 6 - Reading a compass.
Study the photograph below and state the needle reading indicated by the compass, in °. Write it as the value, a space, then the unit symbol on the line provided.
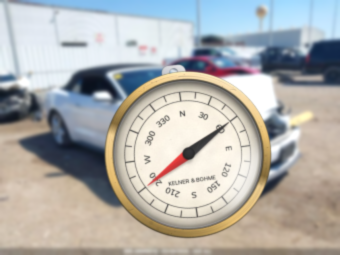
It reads 240 °
